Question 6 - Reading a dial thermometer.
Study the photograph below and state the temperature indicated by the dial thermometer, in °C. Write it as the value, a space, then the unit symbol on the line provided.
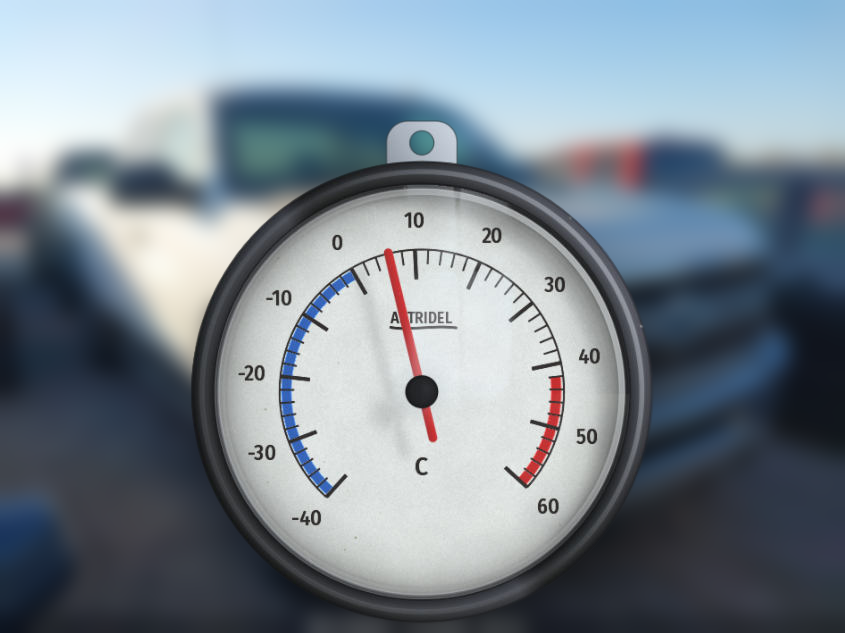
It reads 6 °C
